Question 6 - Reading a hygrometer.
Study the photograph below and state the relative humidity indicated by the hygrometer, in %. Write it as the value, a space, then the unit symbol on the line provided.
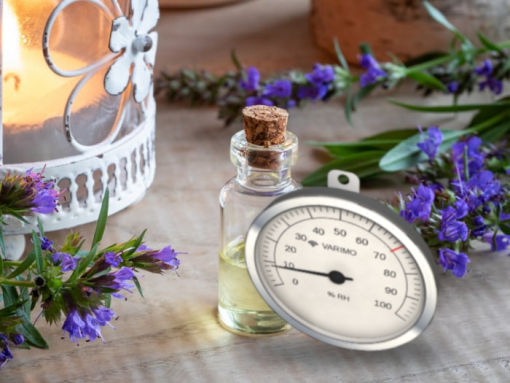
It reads 10 %
